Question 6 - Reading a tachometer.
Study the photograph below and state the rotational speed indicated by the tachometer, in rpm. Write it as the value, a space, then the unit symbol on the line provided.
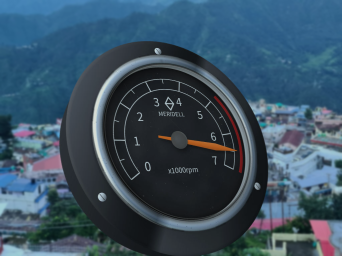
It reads 6500 rpm
